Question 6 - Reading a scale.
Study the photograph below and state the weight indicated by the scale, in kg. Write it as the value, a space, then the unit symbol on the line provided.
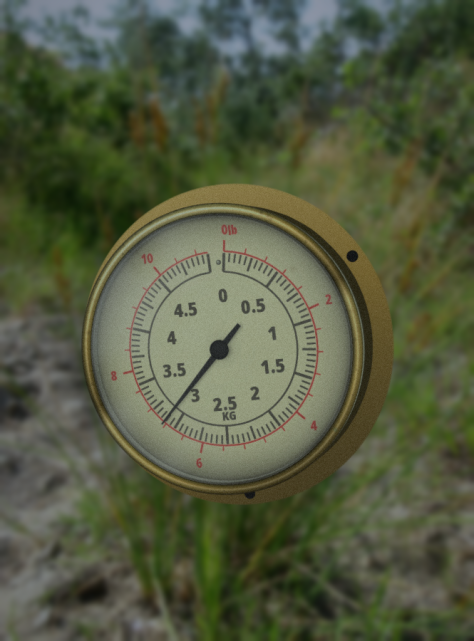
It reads 3.1 kg
